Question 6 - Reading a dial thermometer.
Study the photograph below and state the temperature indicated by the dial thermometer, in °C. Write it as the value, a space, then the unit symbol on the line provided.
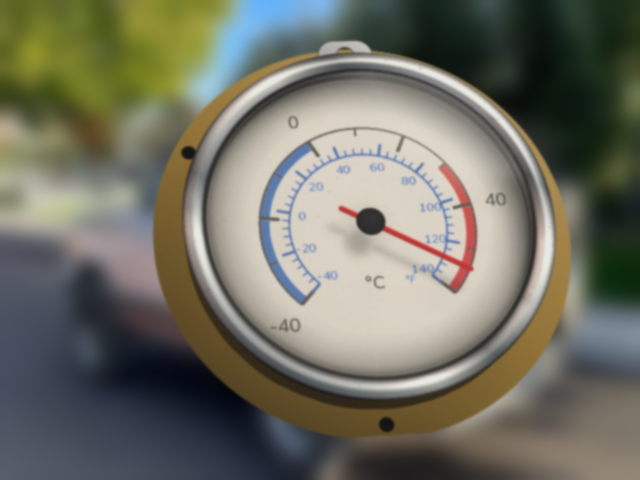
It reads 55 °C
